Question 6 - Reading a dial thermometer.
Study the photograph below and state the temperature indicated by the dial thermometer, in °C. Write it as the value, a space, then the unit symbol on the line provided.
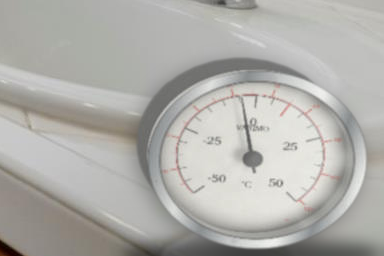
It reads -5 °C
